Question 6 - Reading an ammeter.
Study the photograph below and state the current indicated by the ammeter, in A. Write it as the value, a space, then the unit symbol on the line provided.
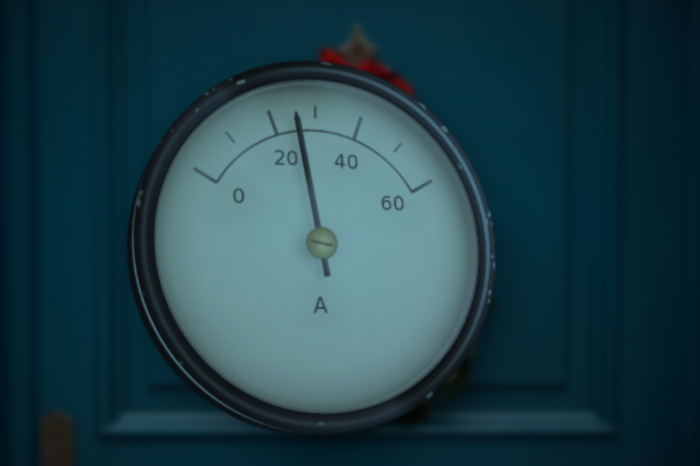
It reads 25 A
